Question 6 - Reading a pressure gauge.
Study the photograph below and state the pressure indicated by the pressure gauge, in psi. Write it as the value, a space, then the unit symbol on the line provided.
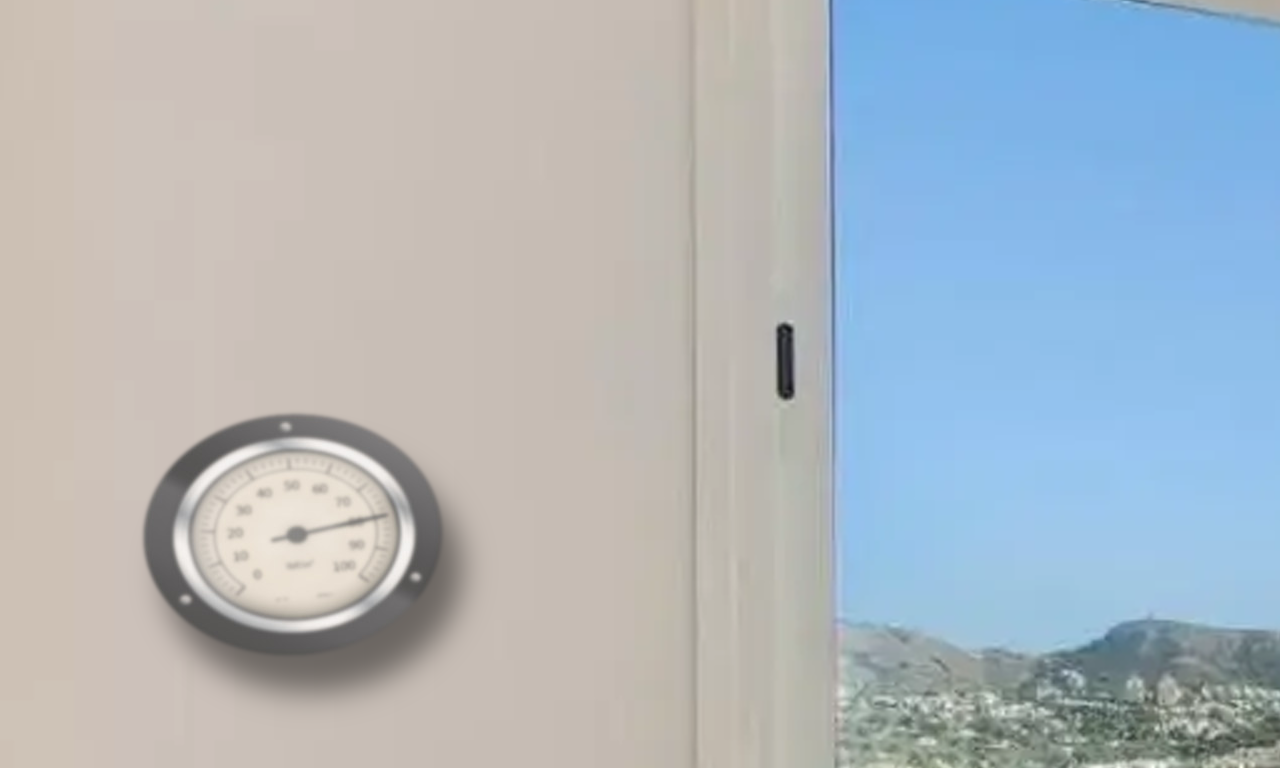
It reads 80 psi
